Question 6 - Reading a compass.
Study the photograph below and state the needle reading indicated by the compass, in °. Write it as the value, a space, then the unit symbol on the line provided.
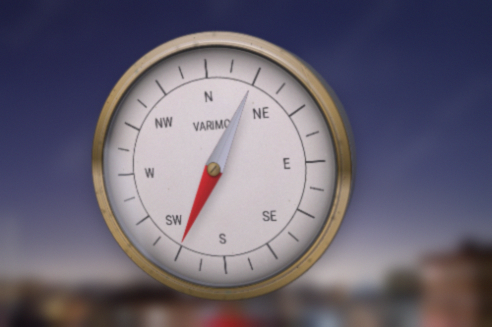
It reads 210 °
